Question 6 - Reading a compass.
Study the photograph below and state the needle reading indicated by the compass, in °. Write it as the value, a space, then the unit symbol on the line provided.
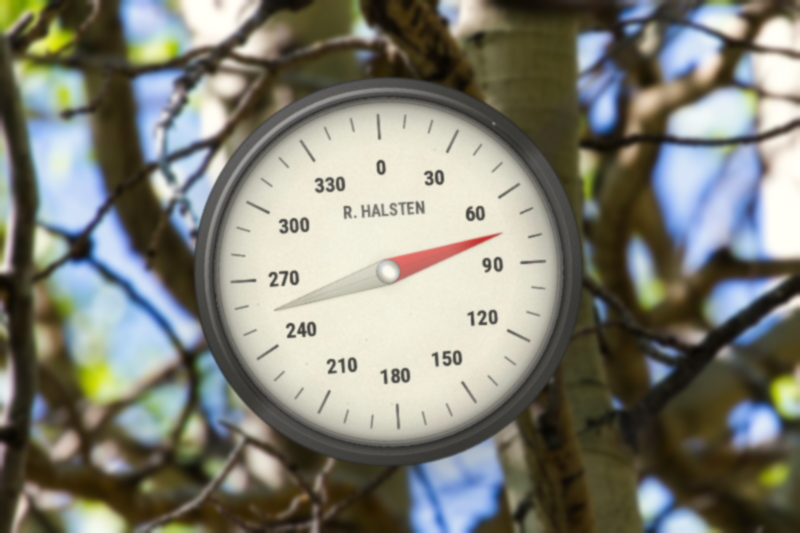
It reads 75 °
